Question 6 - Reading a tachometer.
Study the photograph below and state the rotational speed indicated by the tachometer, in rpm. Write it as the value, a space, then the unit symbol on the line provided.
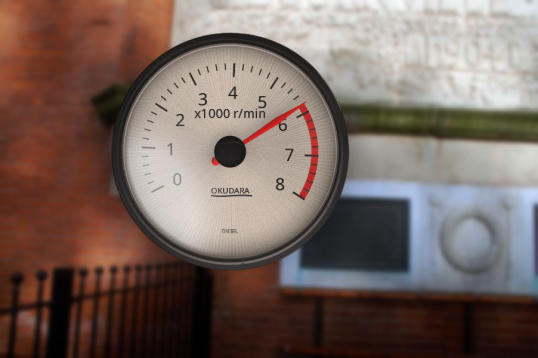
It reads 5800 rpm
